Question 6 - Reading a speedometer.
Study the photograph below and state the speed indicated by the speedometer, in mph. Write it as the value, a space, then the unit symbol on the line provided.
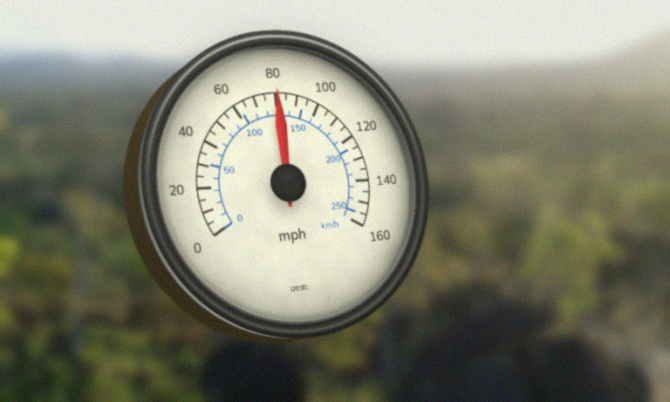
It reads 80 mph
